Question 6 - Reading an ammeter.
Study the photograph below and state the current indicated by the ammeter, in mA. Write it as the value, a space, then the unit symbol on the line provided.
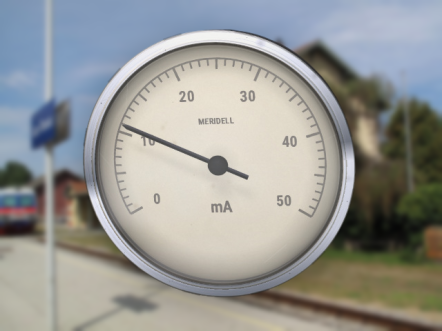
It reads 11 mA
